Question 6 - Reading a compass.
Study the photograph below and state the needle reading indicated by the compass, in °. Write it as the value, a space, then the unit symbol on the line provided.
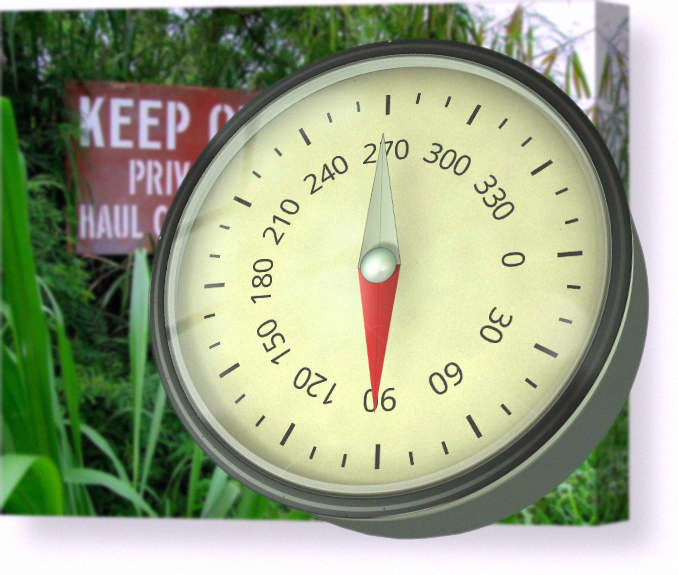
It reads 90 °
